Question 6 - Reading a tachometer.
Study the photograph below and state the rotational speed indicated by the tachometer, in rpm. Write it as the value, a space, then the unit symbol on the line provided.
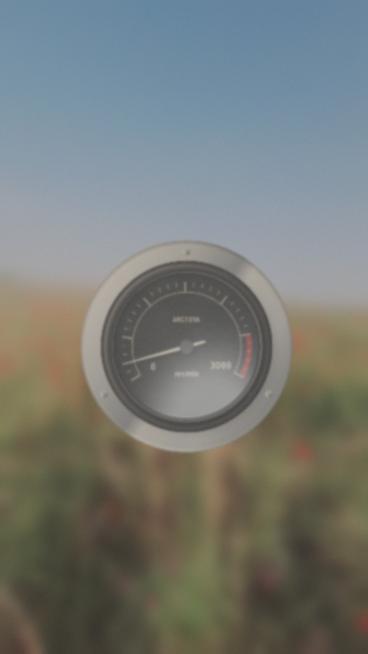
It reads 200 rpm
